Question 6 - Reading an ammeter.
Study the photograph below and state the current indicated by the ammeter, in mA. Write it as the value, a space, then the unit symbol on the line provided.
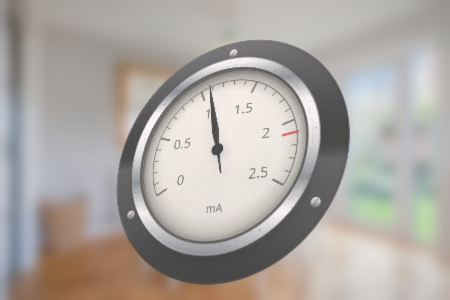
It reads 1.1 mA
